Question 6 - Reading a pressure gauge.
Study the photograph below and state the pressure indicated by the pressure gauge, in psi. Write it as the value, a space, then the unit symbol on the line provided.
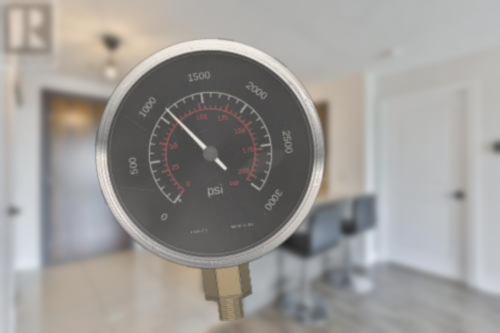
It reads 1100 psi
